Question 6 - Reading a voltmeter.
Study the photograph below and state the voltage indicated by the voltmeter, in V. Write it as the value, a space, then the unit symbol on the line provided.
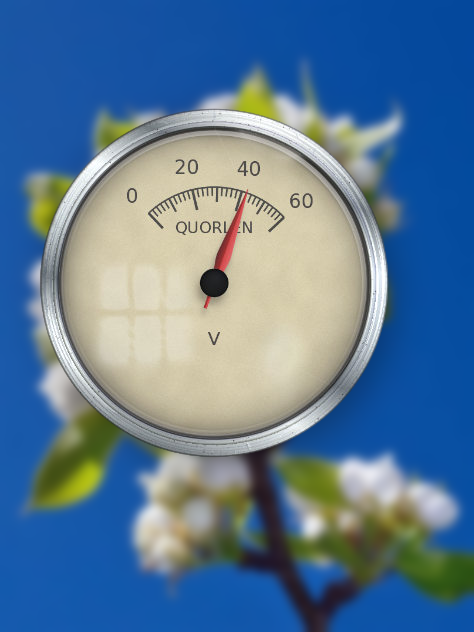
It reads 42 V
